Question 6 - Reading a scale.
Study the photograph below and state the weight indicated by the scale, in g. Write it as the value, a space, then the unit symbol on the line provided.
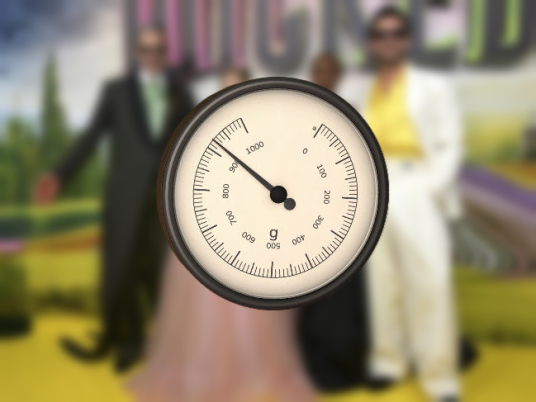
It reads 920 g
